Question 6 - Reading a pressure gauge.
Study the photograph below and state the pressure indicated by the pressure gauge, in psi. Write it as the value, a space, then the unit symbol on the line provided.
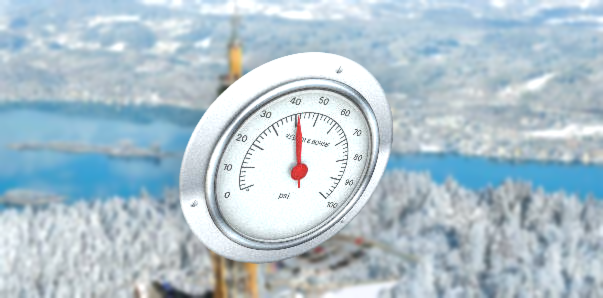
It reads 40 psi
